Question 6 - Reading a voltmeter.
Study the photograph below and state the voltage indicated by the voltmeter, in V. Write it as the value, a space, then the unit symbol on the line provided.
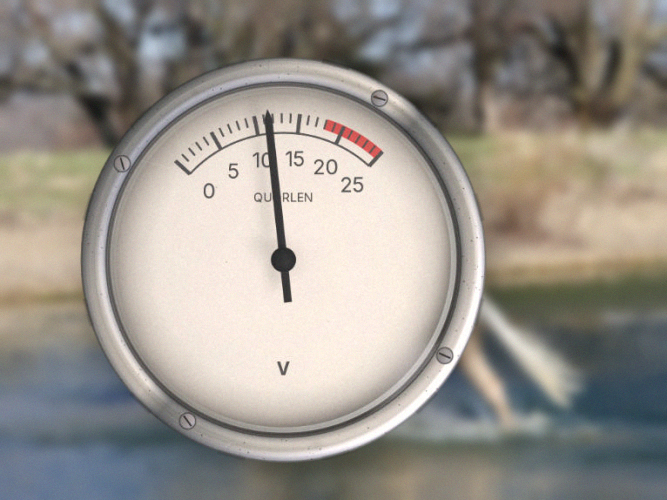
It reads 11.5 V
